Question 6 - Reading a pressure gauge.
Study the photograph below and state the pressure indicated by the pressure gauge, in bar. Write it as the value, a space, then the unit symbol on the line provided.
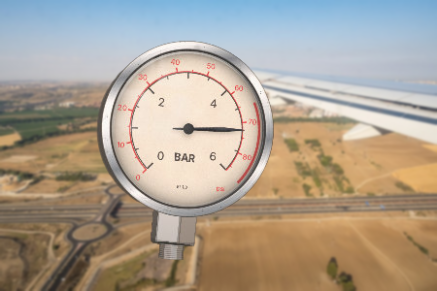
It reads 5 bar
